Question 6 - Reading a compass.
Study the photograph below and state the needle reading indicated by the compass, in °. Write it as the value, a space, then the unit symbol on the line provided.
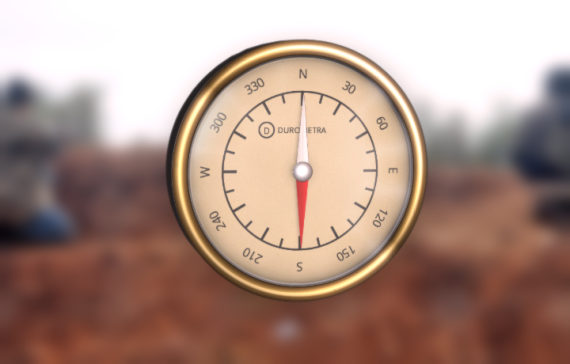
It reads 180 °
